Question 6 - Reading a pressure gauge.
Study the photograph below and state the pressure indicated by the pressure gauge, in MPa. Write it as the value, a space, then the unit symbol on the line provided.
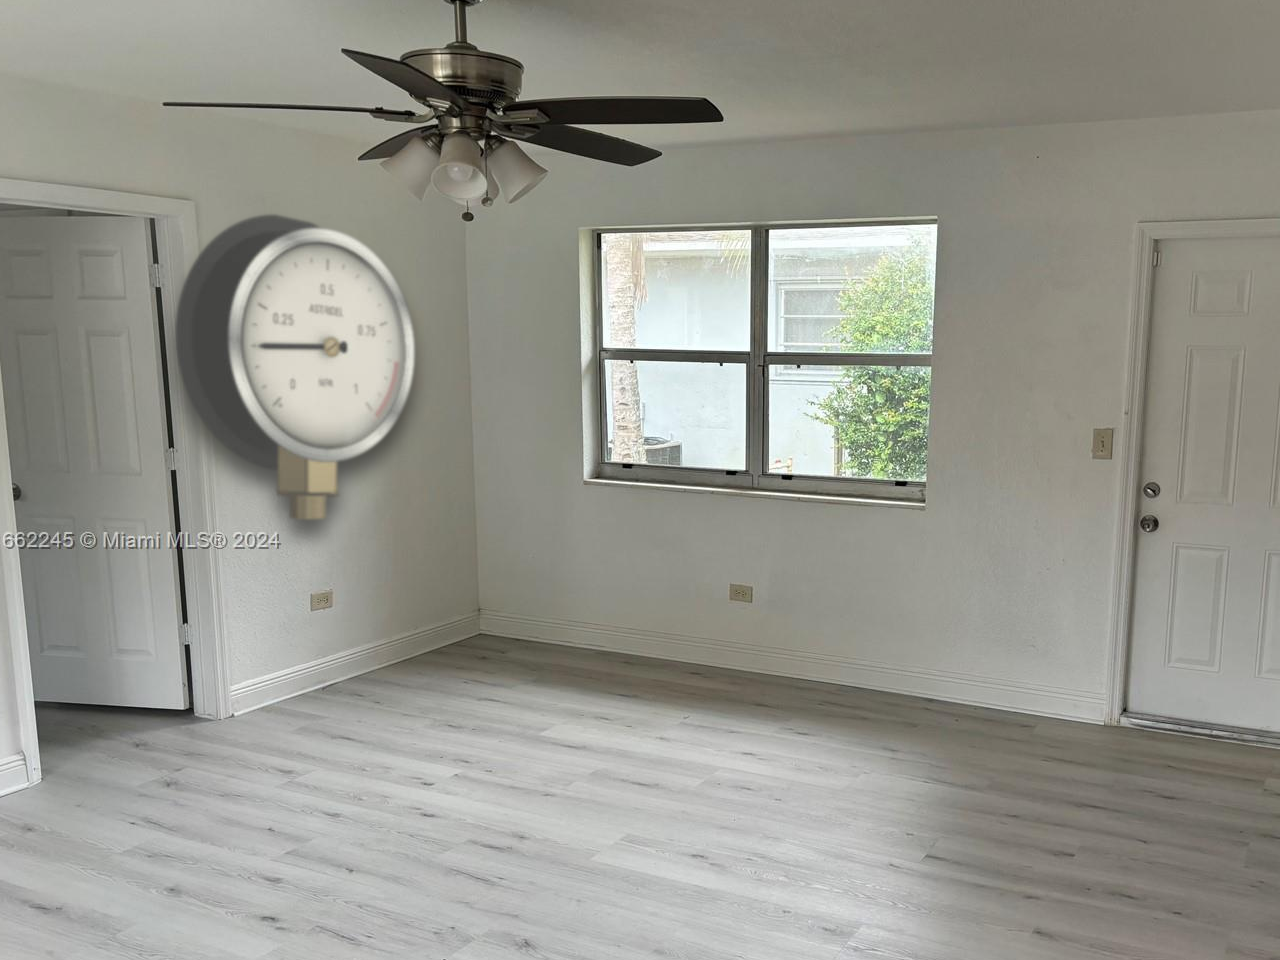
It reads 0.15 MPa
